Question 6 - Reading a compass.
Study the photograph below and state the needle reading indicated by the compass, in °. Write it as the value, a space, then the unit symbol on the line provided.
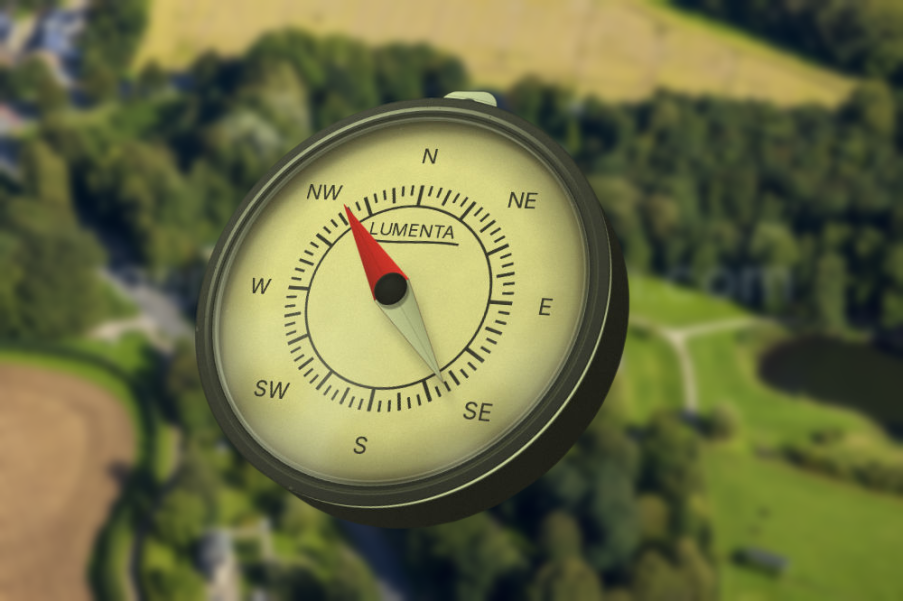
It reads 320 °
